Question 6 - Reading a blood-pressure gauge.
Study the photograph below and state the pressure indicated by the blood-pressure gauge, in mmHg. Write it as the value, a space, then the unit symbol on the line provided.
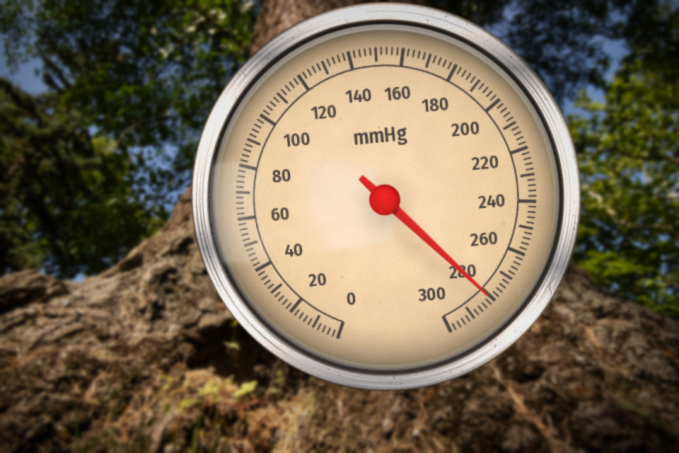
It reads 280 mmHg
